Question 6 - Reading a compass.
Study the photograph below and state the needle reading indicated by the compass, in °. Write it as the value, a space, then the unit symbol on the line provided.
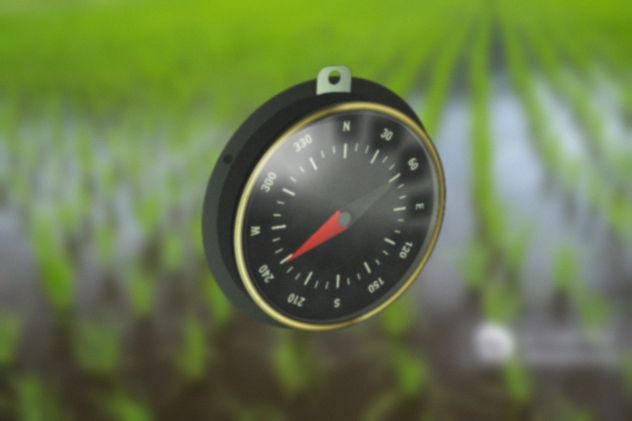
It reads 240 °
